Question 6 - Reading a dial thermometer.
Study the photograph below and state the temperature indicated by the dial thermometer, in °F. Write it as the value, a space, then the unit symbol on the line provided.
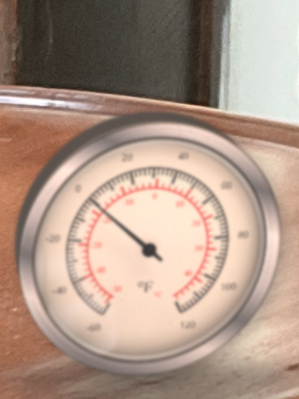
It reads 0 °F
